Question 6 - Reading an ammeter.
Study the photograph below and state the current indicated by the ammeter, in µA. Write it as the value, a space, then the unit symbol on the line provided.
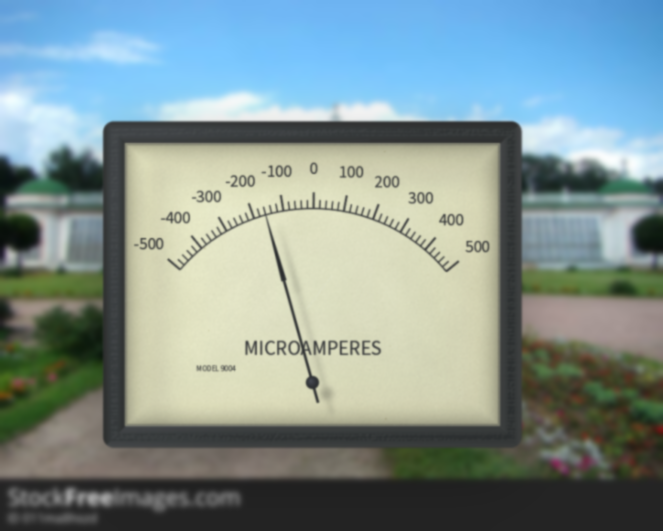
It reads -160 µA
